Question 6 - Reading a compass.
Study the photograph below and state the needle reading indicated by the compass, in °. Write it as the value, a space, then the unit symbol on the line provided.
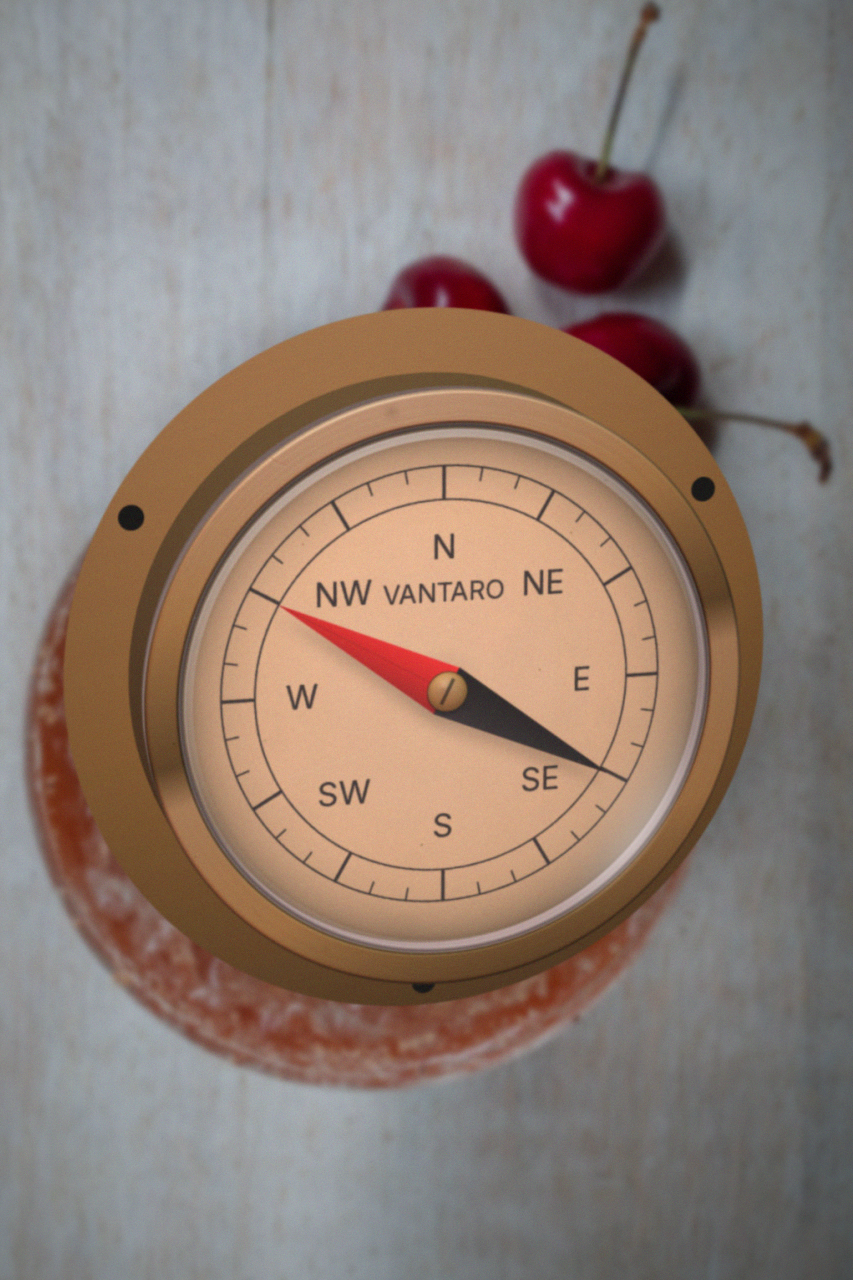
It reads 300 °
